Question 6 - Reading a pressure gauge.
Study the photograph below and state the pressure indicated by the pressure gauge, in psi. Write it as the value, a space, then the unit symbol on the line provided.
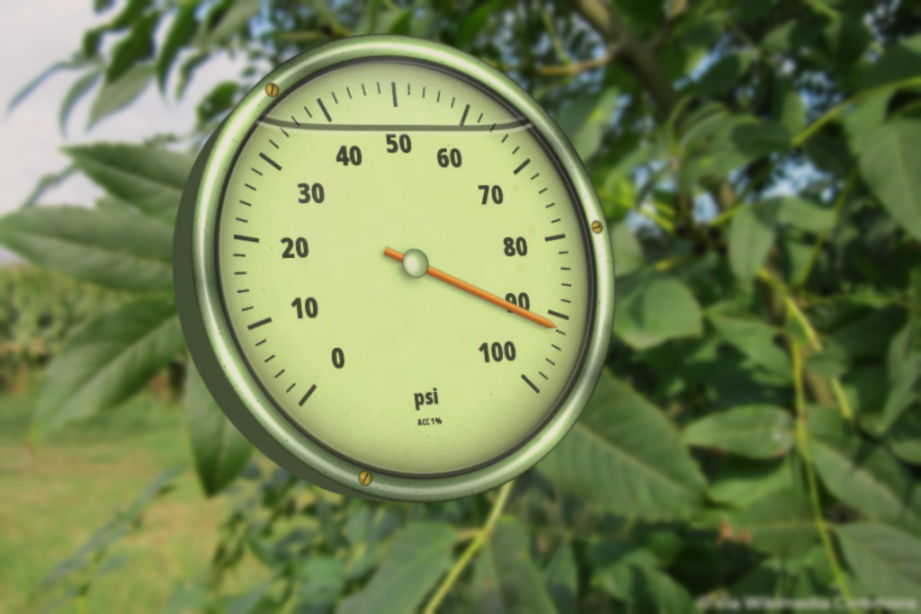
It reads 92 psi
